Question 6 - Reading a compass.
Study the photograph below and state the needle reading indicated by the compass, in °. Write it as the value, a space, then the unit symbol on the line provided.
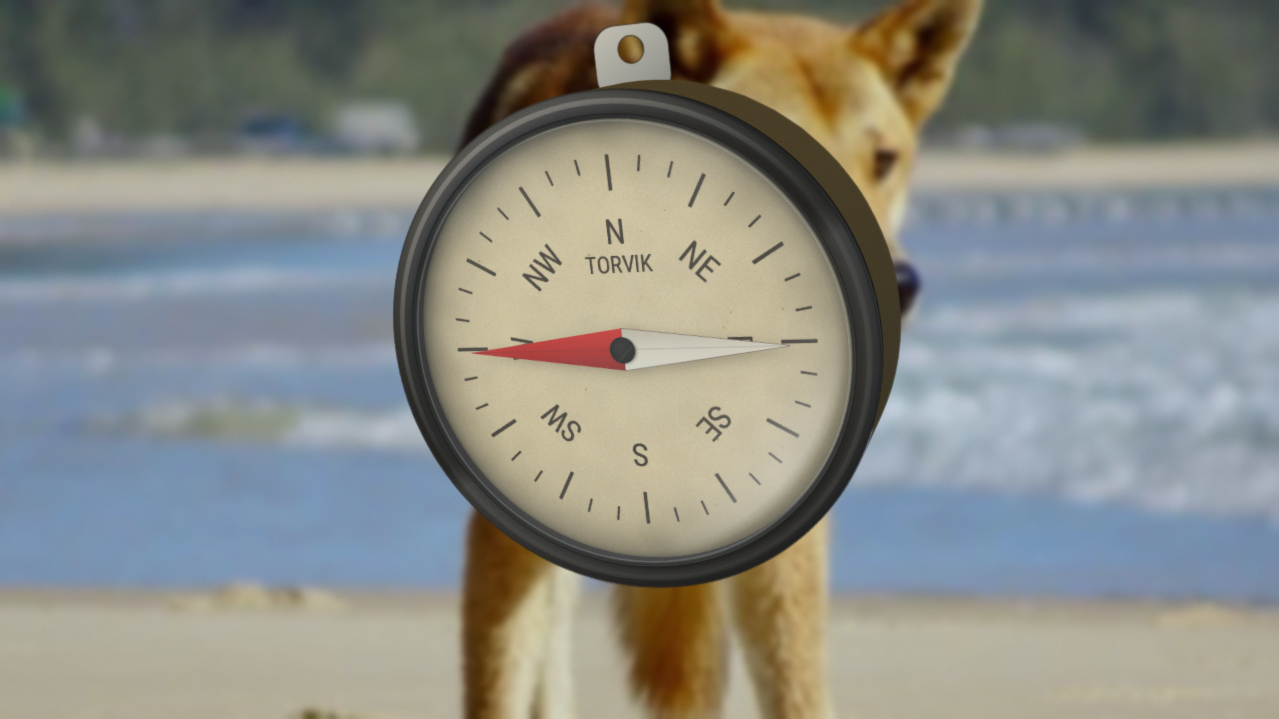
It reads 270 °
